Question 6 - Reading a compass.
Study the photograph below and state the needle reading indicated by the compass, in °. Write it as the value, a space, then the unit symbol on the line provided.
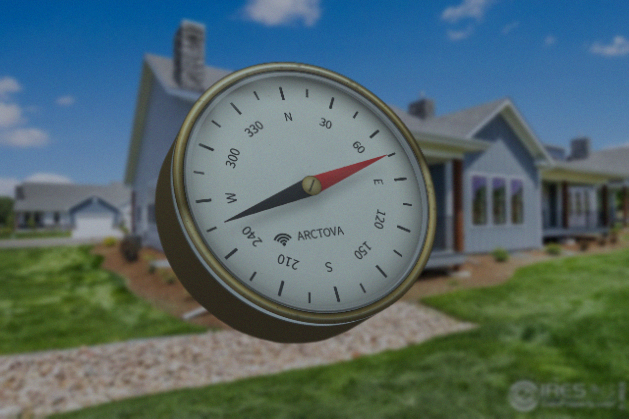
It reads 75 °
